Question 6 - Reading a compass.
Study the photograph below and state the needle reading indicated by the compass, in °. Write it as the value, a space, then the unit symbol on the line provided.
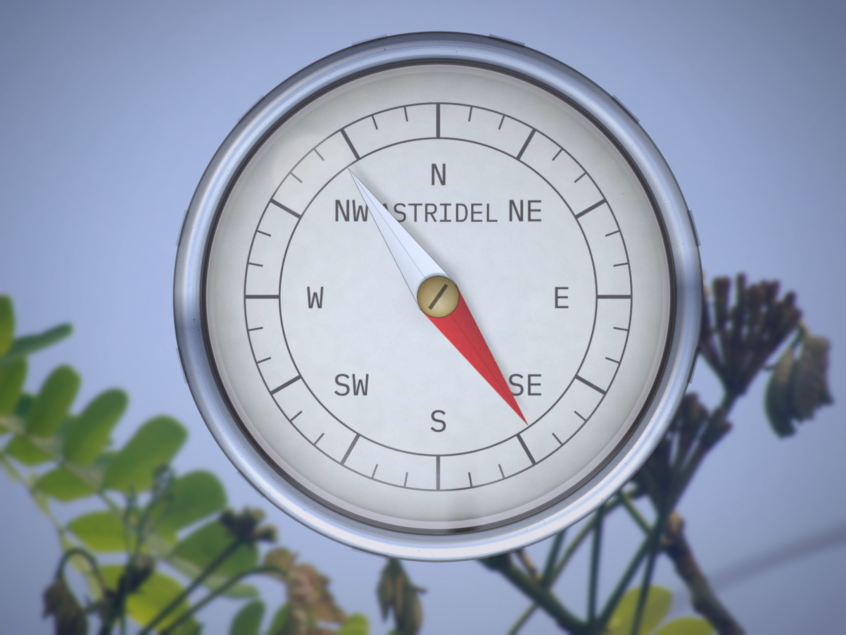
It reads 145 °
